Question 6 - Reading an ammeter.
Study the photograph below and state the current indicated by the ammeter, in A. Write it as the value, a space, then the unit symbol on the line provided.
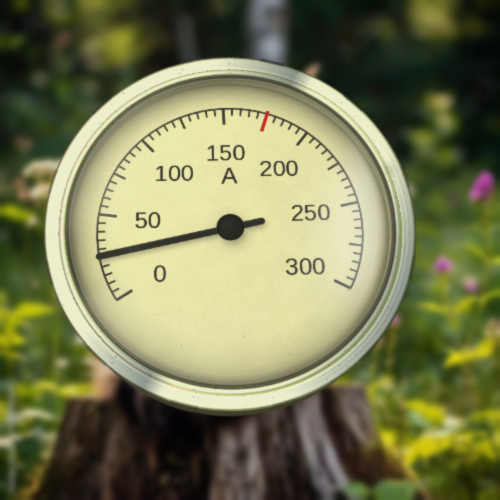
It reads 25 A
